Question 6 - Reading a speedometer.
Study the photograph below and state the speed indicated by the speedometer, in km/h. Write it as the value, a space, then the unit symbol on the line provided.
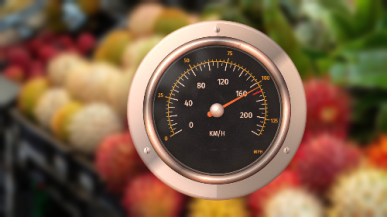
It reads 165 km/h
